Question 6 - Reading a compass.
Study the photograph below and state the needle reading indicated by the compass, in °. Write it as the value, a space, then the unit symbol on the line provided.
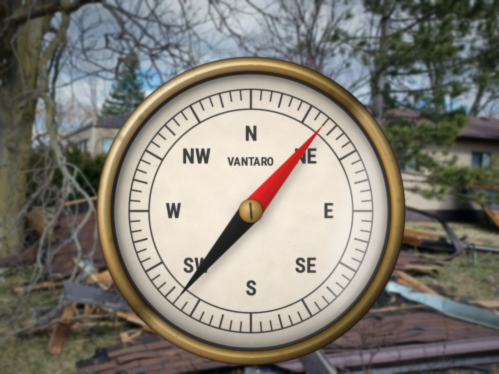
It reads 40 °
